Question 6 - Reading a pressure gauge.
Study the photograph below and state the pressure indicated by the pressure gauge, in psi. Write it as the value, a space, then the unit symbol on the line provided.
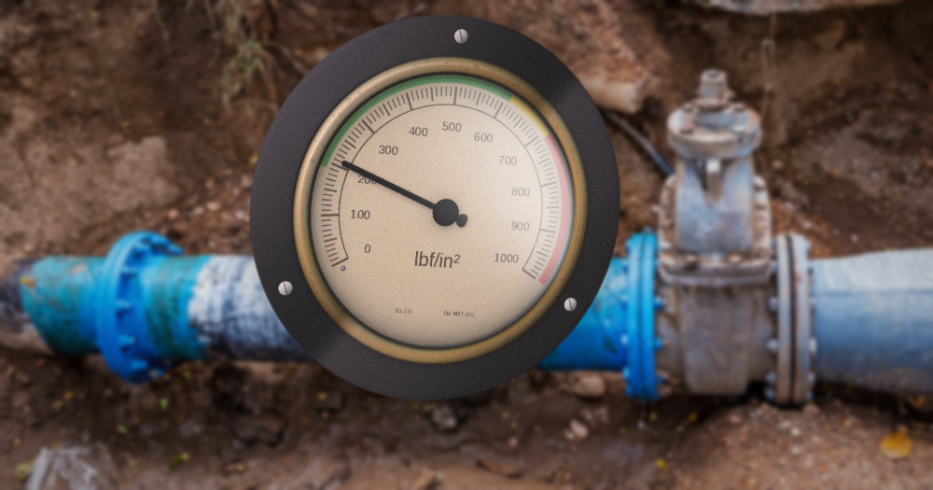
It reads 210 psi
